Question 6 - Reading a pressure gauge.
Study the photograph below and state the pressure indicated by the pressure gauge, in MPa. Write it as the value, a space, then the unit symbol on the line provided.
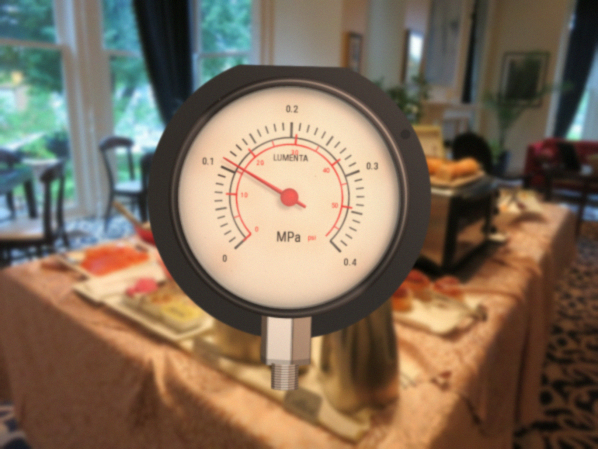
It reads 0.11 MPa
